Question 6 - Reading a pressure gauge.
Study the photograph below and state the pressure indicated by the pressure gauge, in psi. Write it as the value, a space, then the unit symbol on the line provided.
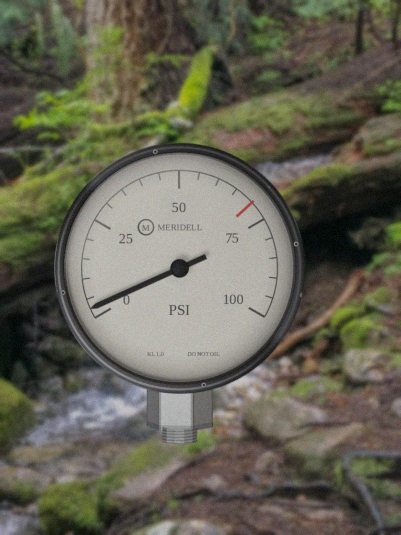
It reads 2.5 psi
